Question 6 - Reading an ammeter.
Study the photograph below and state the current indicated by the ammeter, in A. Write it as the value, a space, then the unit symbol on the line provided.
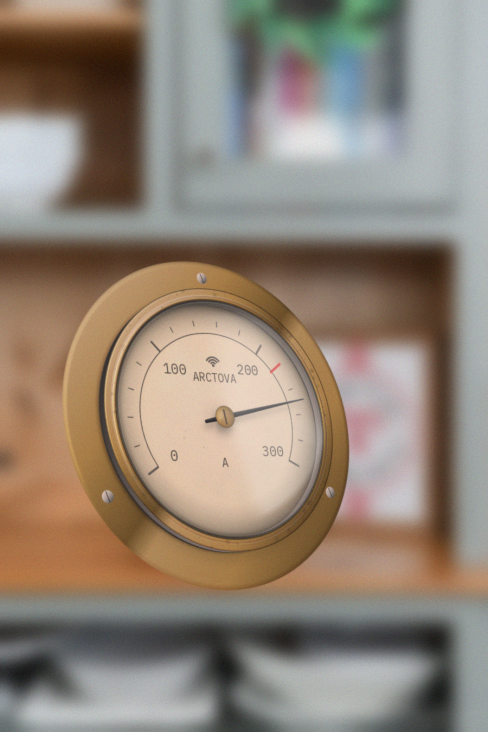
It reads 250 A
